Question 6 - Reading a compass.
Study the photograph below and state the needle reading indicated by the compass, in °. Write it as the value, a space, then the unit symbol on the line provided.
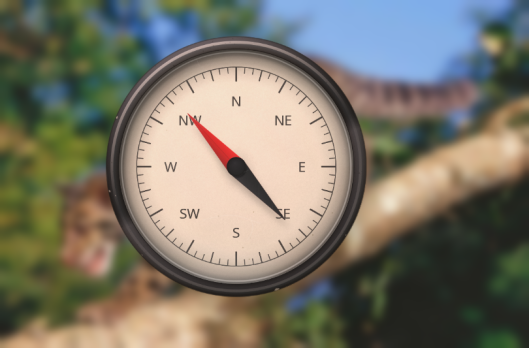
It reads 317.5 °
